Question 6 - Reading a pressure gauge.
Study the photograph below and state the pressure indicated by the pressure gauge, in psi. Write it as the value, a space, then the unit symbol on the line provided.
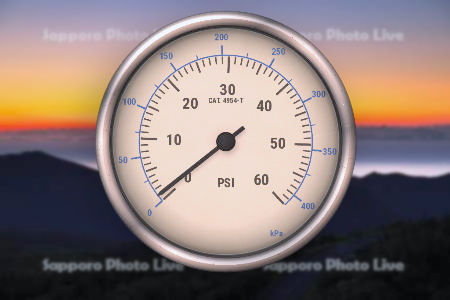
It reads 1 psi
